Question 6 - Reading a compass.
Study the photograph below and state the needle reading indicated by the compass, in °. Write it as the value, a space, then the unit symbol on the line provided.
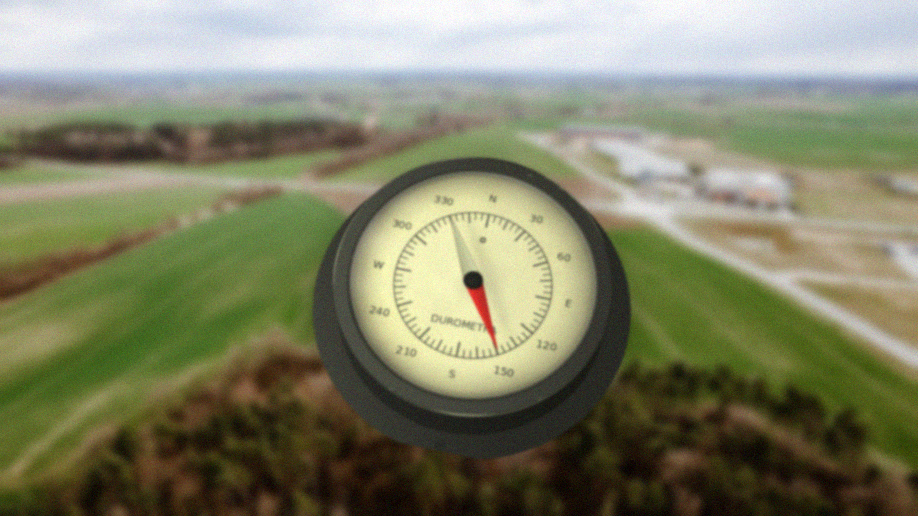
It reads 150 °
